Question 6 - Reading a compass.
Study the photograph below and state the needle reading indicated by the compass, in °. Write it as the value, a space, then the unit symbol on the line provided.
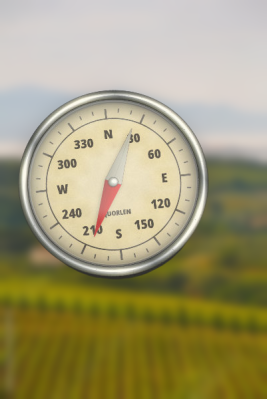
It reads 205 °
